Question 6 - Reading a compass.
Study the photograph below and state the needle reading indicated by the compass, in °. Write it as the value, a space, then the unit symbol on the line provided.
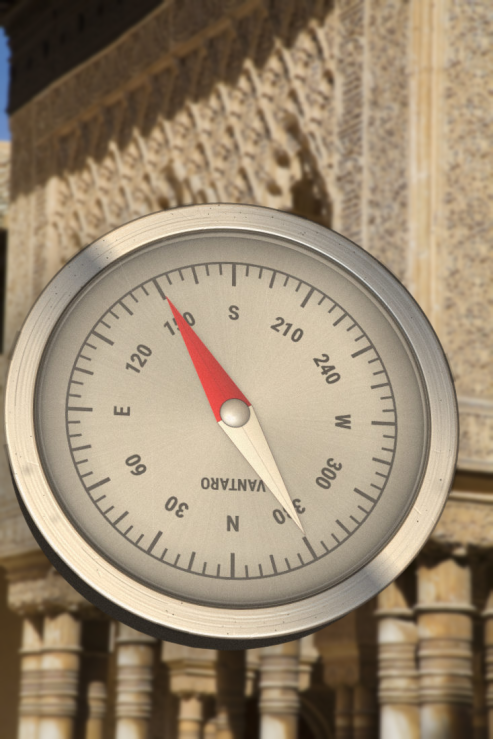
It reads 150 °
